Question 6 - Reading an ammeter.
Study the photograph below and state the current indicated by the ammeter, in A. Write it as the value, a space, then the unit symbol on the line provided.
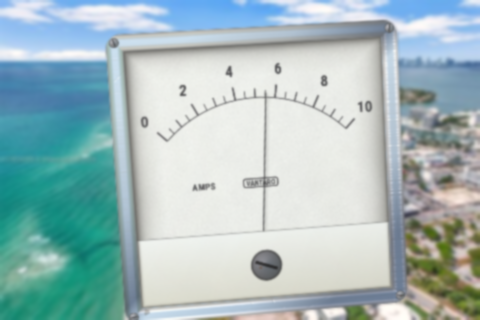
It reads 5.5 A
